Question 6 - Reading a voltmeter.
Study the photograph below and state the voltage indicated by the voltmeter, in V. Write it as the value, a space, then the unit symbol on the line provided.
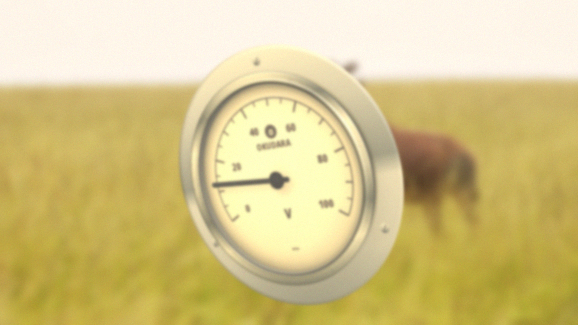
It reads 12.5 V
